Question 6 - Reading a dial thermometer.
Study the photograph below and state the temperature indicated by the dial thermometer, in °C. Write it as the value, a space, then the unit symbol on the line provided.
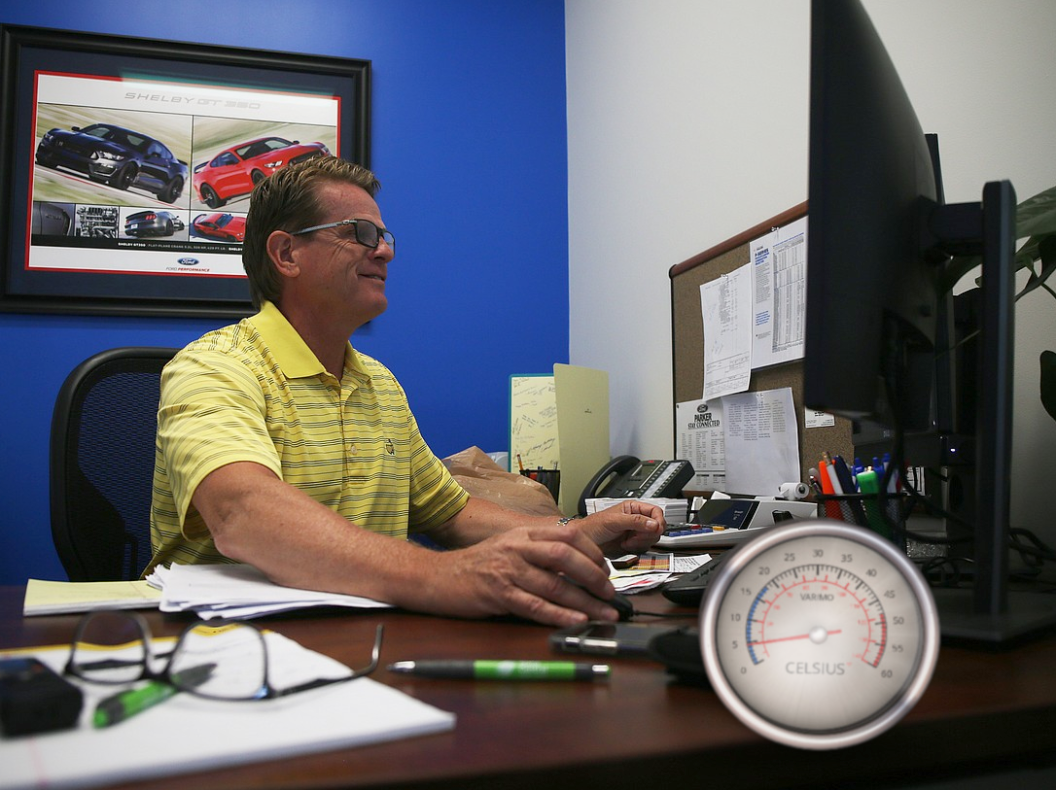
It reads 5 °C
